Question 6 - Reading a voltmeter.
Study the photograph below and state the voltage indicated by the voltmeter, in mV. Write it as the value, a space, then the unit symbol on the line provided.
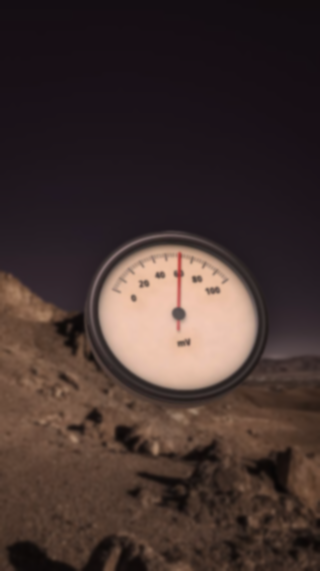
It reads 60 mV
